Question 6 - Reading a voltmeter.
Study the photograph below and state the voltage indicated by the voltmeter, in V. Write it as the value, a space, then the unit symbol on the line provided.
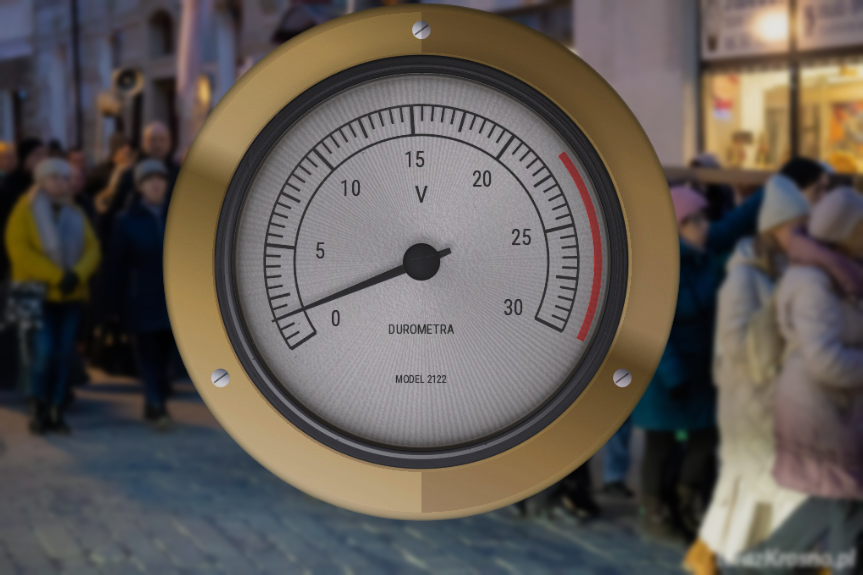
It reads 1.5 V
